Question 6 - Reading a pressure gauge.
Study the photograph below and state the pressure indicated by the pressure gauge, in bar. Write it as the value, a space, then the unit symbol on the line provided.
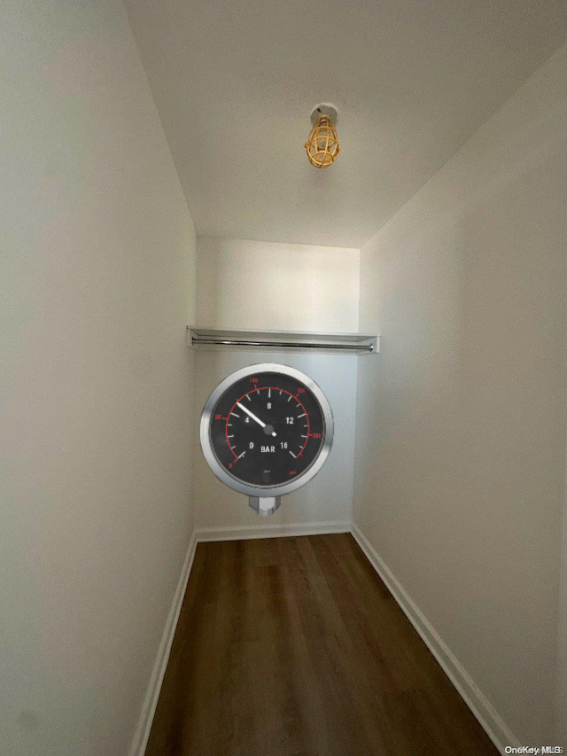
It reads 5 bar
